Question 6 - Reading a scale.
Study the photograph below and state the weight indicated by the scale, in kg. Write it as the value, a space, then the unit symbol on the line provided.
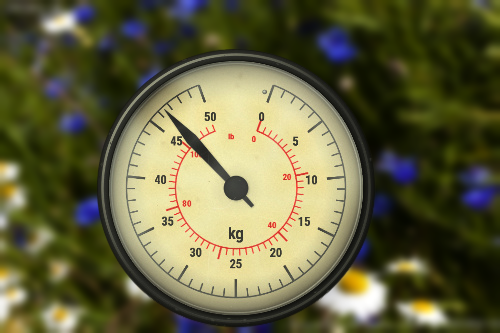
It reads 46.5 kg
